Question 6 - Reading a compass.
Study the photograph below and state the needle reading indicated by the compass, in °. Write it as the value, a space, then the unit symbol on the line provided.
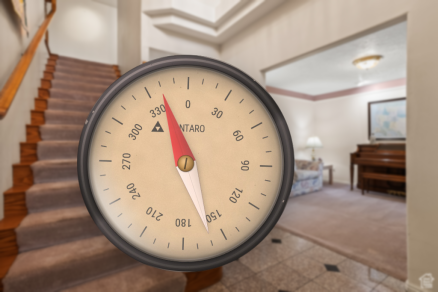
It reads 340 °
